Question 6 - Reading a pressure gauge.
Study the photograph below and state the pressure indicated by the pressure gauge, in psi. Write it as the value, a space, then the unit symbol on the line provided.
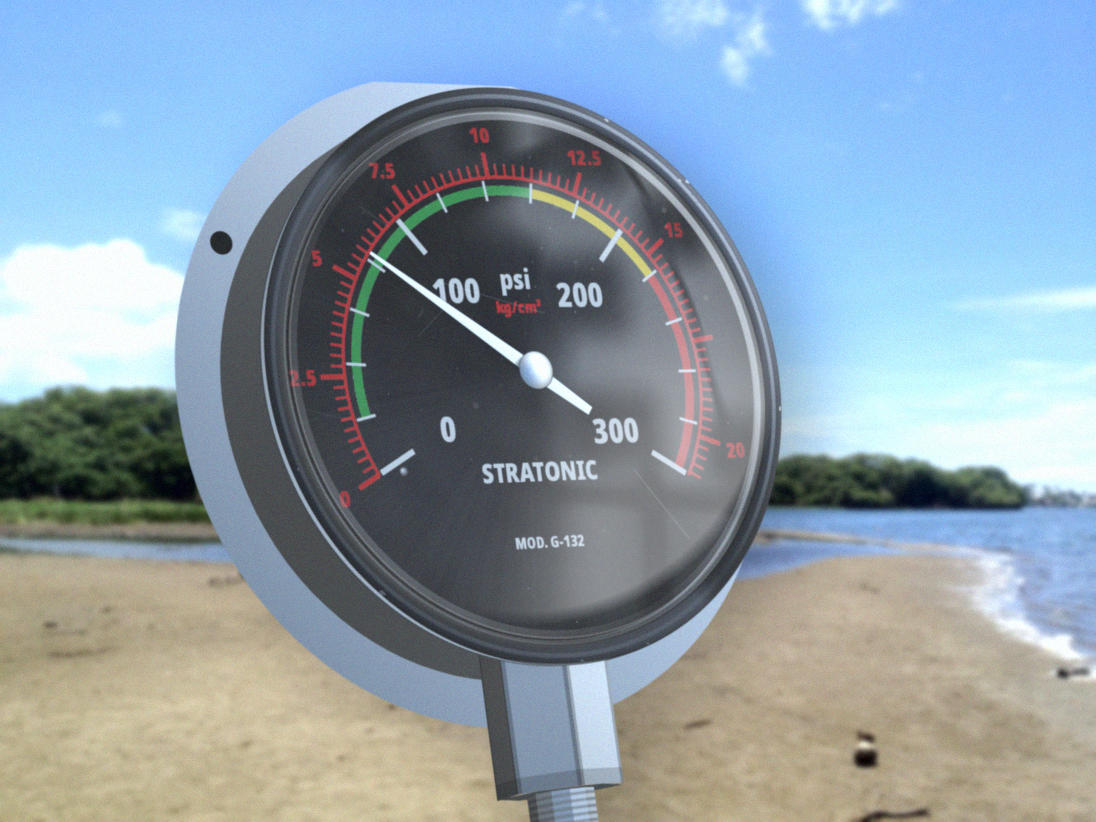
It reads 80 psi
